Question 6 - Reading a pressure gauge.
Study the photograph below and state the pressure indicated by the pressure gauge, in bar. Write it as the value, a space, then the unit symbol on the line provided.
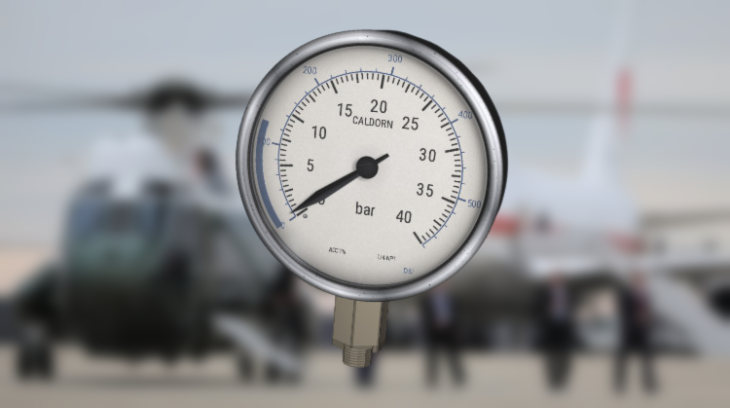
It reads 0.5 bar
